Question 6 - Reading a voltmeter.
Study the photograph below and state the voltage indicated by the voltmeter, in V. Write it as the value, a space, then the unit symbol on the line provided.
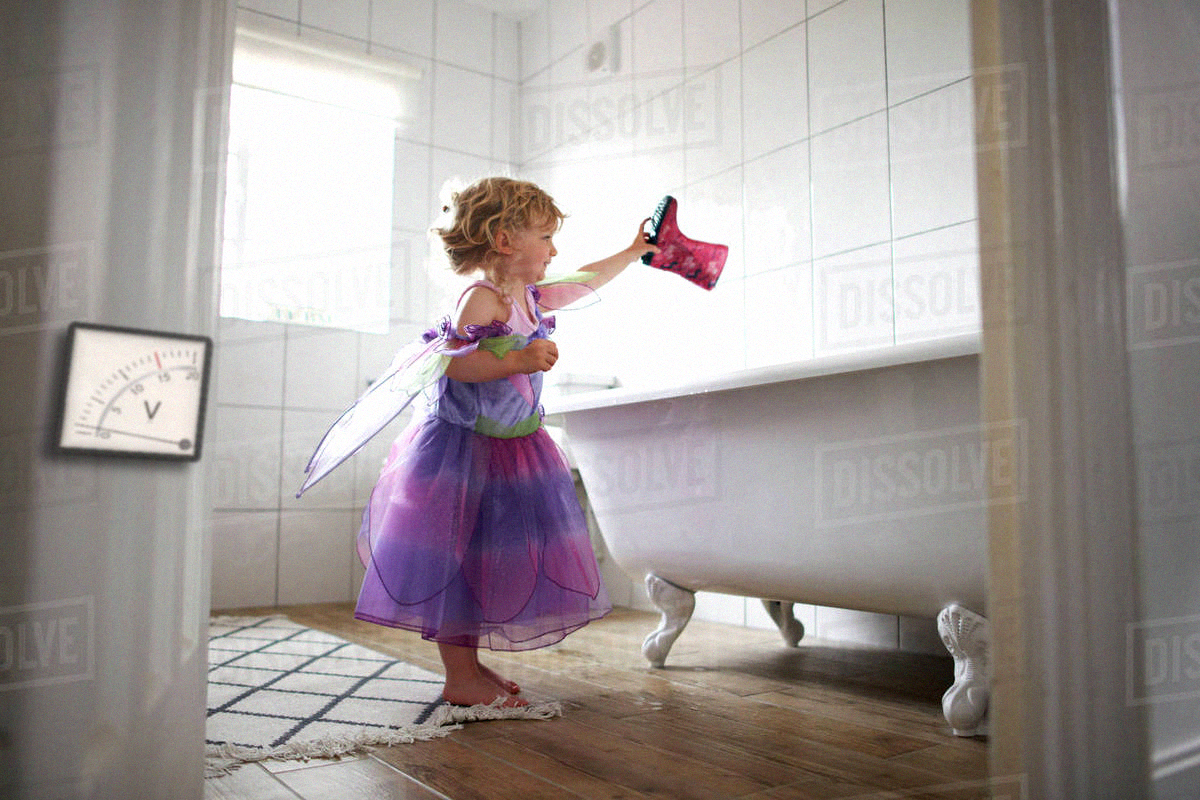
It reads 1 V
